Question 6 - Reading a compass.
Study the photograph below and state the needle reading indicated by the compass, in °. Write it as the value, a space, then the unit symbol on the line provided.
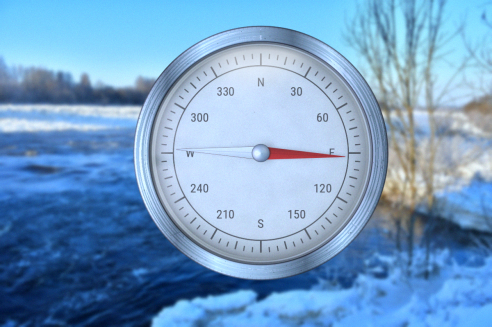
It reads 92.5 °
